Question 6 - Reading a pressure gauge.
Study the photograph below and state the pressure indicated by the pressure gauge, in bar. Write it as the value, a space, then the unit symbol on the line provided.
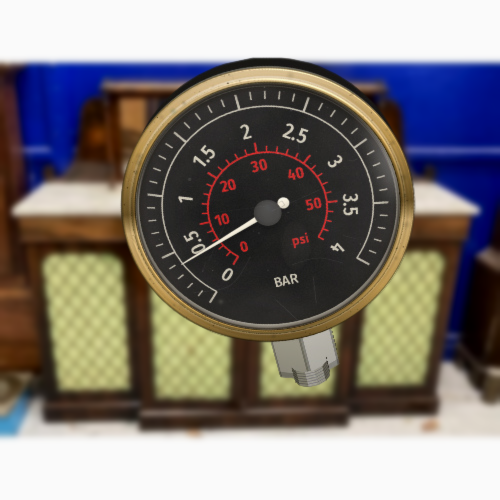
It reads 0.4 bar
